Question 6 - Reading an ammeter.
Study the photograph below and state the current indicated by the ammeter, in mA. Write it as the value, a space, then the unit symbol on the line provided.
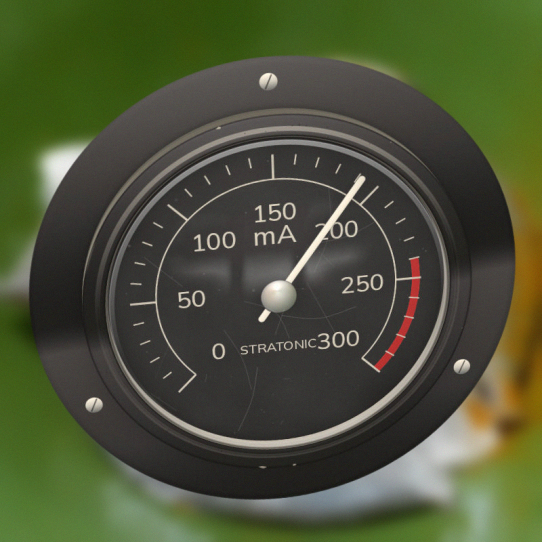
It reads 190 mA
